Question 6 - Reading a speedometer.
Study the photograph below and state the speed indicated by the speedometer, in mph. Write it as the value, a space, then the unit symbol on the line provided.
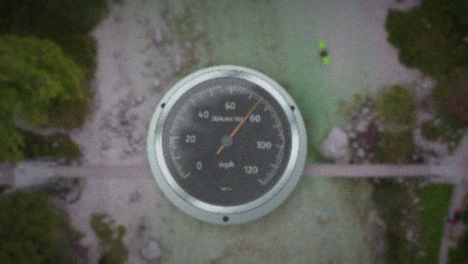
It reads 75 mph
